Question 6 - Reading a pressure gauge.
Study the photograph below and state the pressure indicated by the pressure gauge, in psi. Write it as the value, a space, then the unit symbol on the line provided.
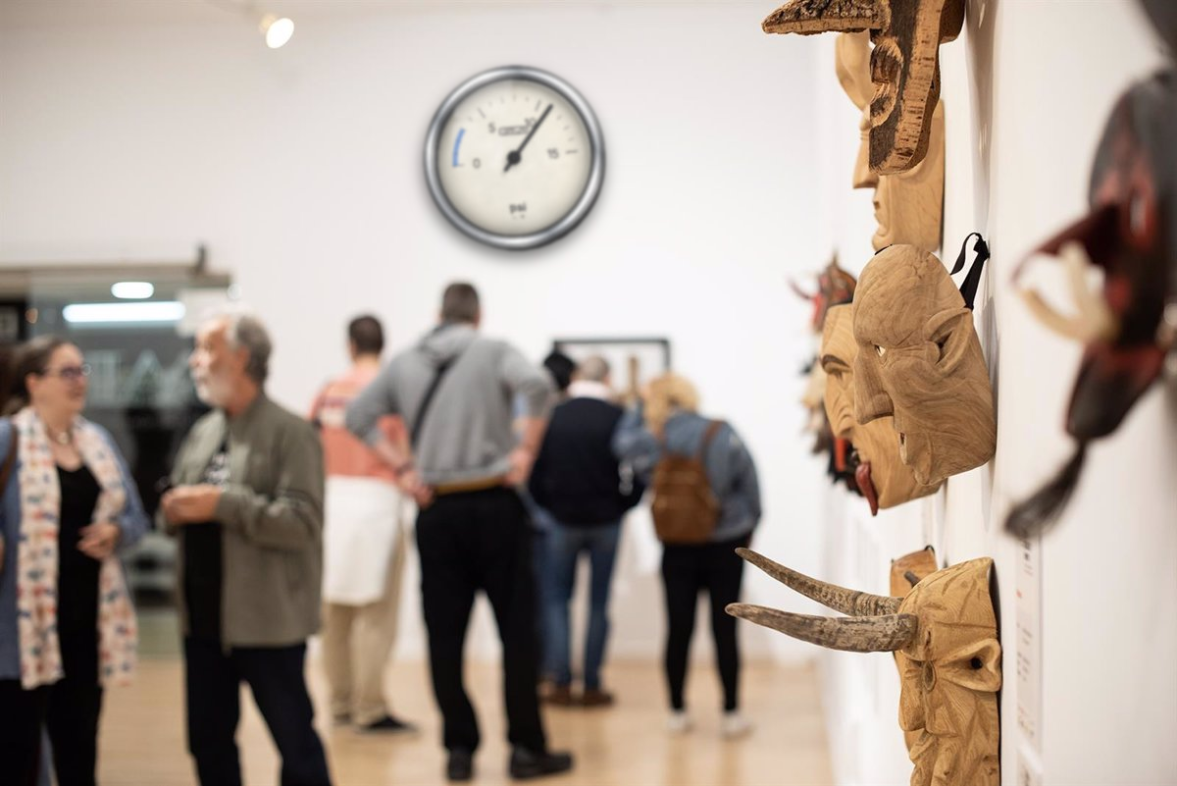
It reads 11 psi
